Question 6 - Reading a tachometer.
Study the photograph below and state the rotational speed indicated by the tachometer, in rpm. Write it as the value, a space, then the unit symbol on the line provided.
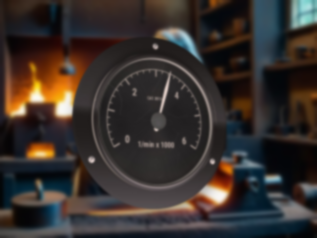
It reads 3400 rpm
